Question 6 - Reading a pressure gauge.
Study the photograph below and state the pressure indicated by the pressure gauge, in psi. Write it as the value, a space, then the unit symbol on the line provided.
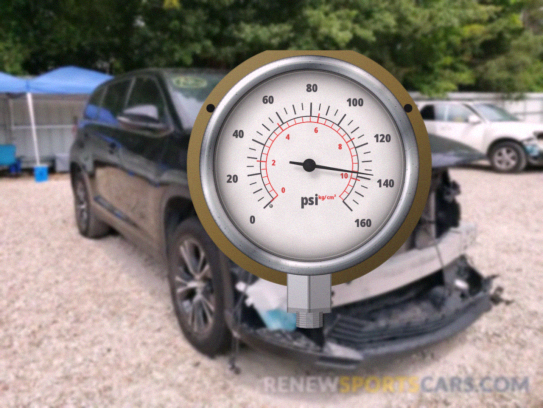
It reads 137.5 psi
